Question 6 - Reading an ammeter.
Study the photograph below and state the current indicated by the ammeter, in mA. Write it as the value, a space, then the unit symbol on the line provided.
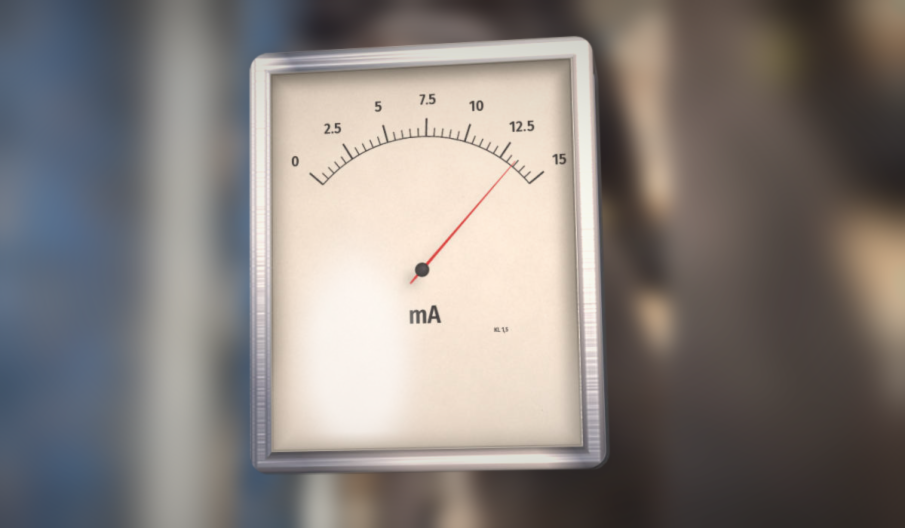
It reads 13.5 mA
